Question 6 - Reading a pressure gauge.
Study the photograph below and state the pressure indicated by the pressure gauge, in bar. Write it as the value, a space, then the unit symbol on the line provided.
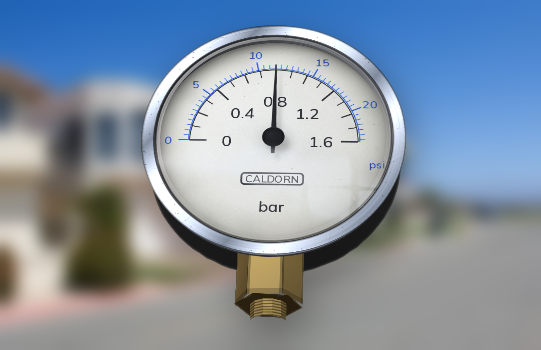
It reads 0.8 bar
